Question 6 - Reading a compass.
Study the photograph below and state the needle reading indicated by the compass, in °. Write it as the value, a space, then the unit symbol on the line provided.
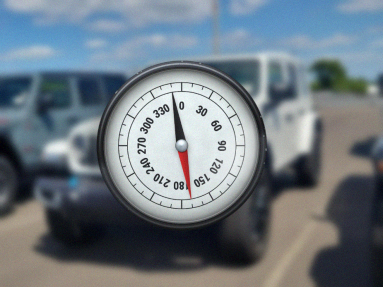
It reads 170 °
